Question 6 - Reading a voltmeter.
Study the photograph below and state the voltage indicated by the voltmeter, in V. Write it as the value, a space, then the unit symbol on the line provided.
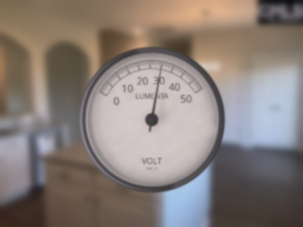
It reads 30 V
